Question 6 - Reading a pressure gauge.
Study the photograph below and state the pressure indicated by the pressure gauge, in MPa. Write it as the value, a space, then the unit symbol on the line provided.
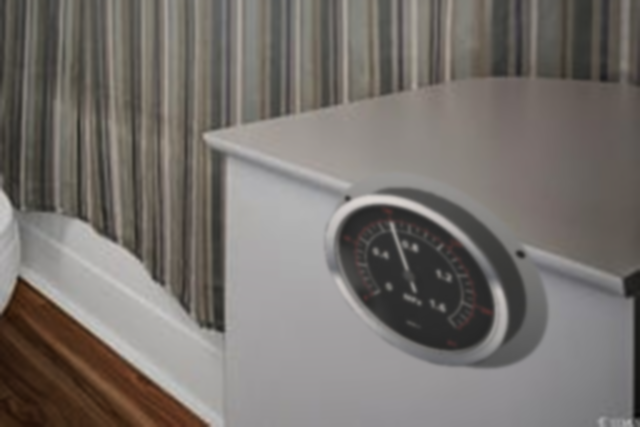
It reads 0.7 MPa
